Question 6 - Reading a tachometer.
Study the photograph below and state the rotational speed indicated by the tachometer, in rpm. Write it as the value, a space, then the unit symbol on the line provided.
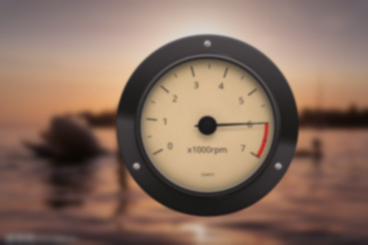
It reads 6000 rpm
